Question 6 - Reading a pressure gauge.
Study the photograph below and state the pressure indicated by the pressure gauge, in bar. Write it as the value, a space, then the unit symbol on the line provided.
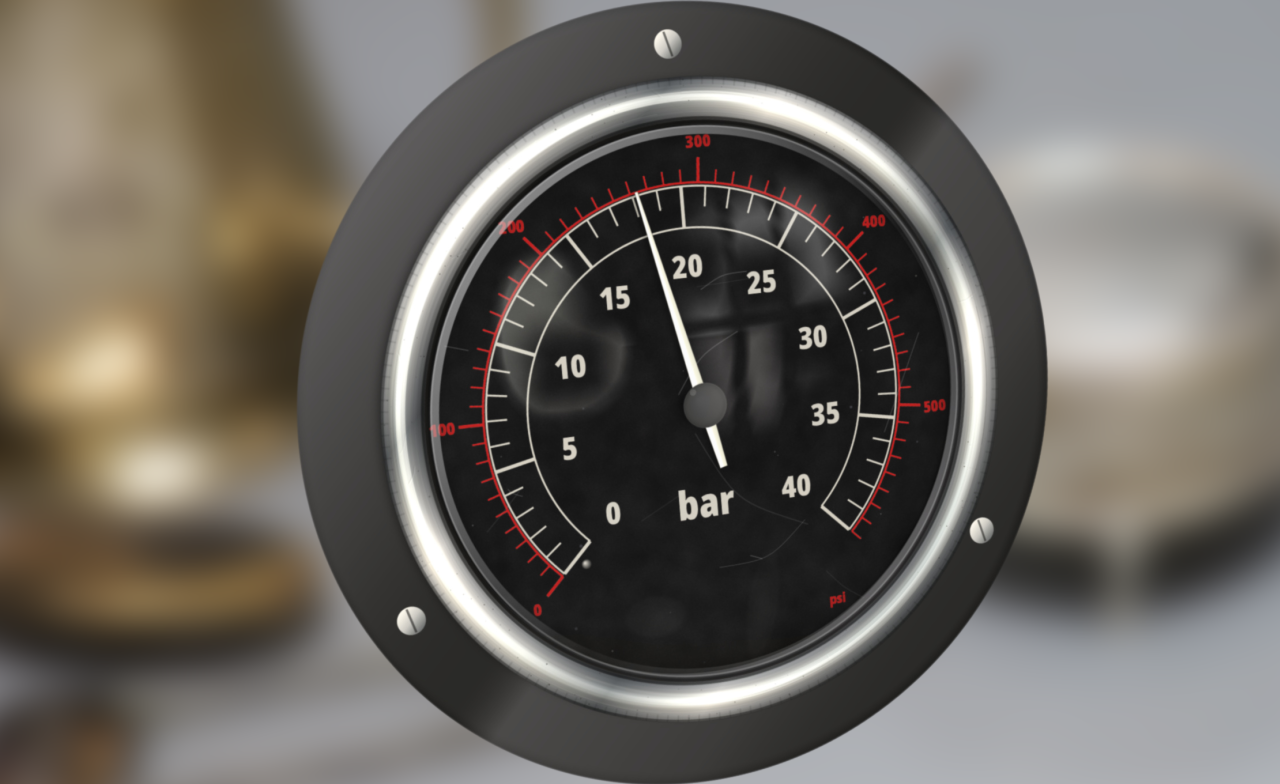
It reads 18 bar
